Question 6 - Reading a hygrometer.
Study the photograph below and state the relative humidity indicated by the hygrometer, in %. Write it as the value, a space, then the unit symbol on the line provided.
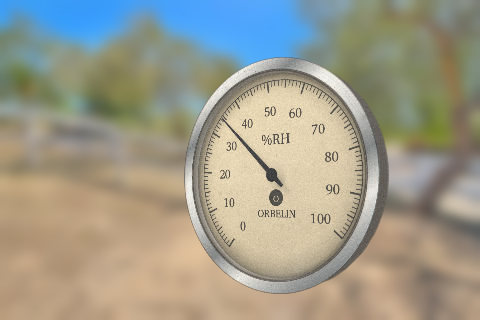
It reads 35 %
